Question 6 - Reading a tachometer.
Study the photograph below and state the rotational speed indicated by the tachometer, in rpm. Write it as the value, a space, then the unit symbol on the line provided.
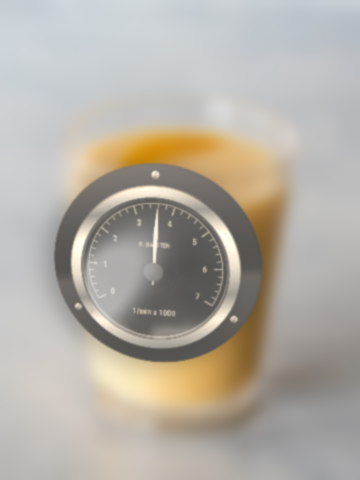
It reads 3600 rpm
